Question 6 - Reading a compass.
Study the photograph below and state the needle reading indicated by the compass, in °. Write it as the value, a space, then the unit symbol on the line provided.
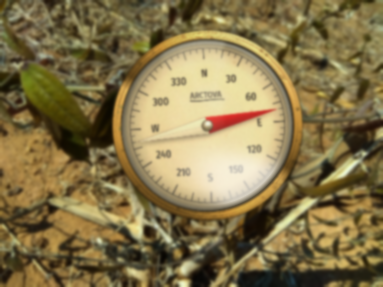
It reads 80 °
